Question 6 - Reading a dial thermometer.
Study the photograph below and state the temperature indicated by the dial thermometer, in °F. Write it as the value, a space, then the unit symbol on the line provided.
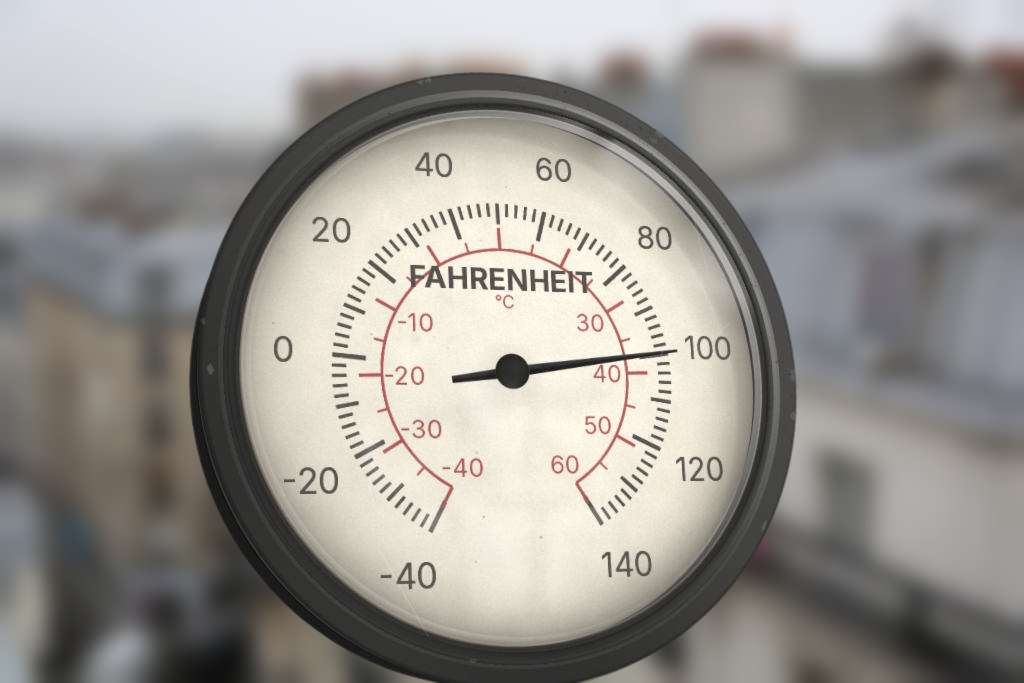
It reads 100 °F
